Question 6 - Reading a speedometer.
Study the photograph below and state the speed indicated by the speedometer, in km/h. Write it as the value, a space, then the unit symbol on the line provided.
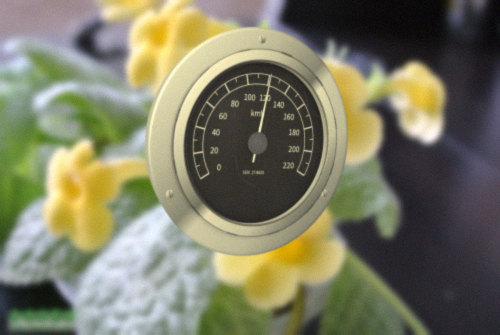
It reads 120 km/h
